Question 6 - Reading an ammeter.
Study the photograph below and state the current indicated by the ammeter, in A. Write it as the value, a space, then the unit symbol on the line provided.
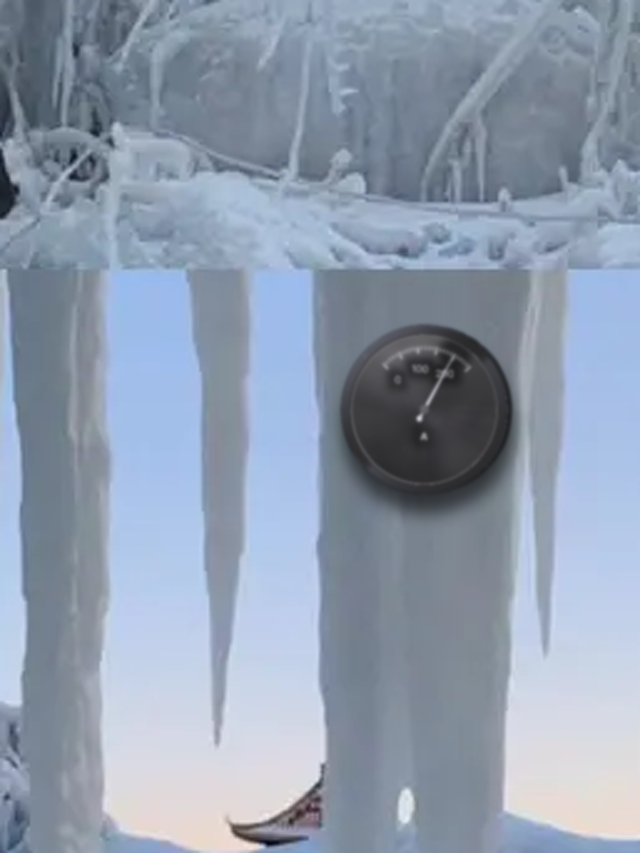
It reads 200 A
